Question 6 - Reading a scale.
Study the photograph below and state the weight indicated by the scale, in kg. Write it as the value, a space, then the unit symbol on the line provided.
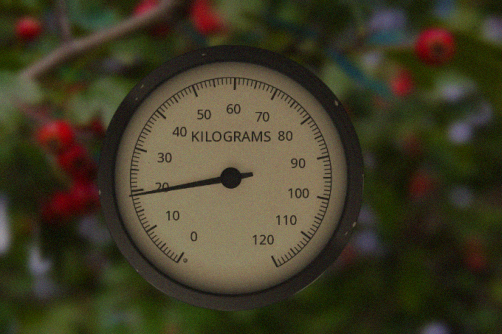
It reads 19 kg
